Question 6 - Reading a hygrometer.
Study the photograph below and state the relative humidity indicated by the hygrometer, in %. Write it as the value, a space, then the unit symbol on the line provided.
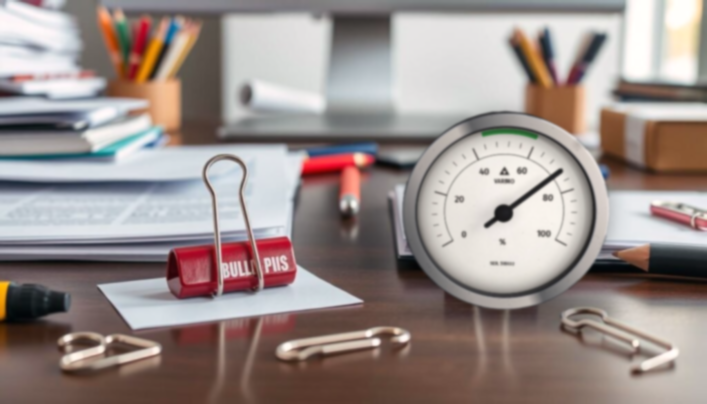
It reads 72 %
